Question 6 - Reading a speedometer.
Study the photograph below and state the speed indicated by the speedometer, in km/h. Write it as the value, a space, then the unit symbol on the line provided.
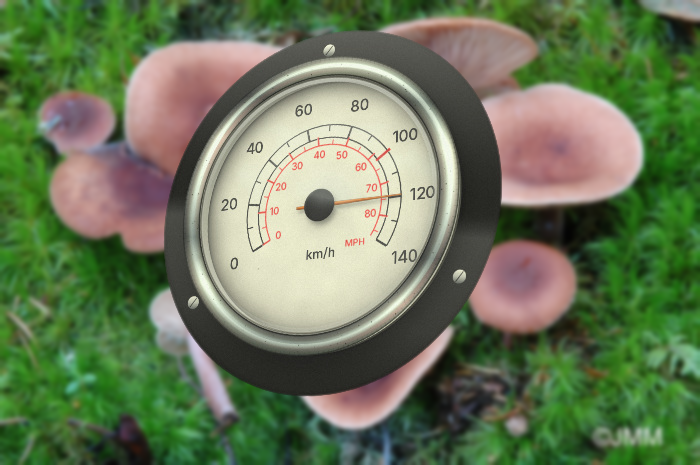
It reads 120 km/h
